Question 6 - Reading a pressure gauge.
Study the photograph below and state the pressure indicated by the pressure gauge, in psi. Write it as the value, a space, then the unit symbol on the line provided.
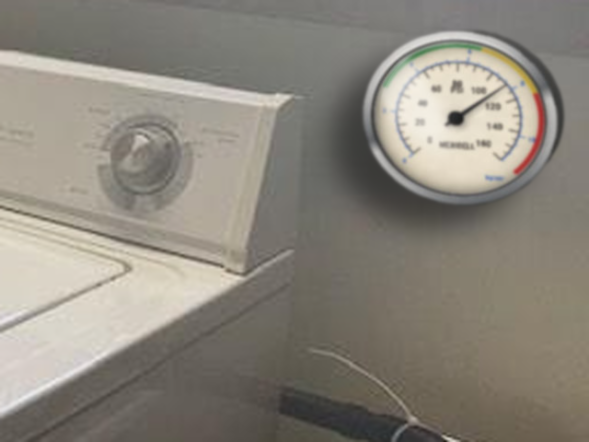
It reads 110 psi
